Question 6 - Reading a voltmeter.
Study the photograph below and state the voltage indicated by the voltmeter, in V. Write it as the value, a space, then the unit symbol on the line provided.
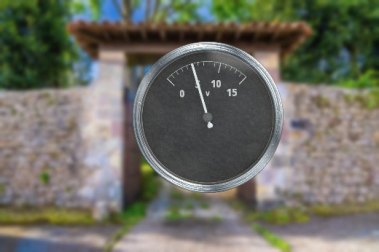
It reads 5 V
